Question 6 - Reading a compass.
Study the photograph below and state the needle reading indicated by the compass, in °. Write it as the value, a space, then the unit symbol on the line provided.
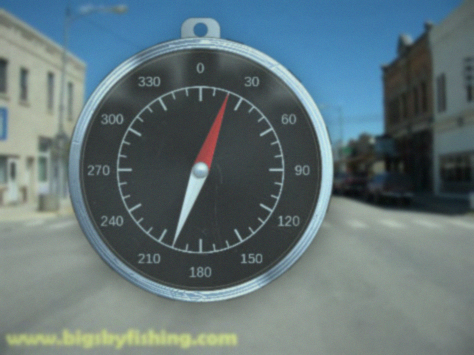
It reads 20 °
